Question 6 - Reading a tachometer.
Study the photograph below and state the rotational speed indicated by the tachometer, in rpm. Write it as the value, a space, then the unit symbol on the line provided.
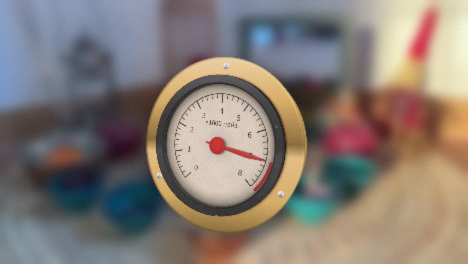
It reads 7000 rpm
